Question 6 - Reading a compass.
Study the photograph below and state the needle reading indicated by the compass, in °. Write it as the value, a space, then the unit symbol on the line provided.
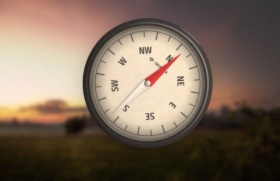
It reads 7.5 °
